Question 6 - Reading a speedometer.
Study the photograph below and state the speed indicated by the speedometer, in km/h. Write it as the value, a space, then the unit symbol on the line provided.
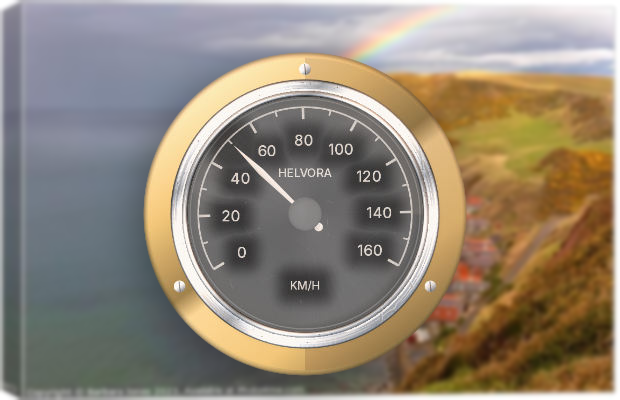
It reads 50 km/h
